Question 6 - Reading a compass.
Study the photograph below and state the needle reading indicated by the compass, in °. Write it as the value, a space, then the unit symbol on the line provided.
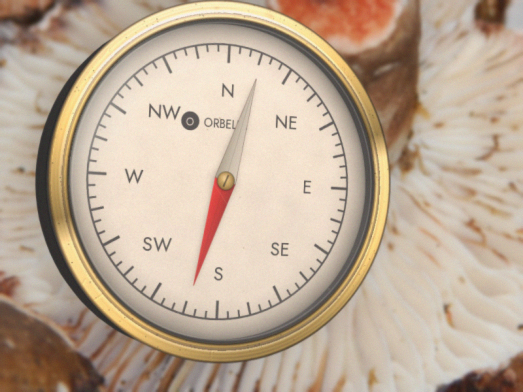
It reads 195 °
